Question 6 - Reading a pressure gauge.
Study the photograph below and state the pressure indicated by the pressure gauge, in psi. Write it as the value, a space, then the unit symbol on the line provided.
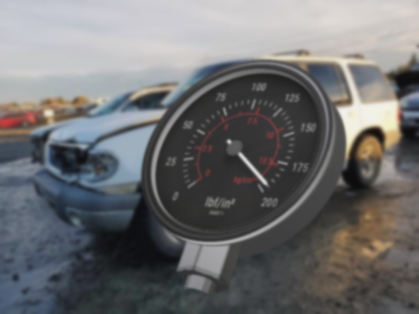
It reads 195 psi
